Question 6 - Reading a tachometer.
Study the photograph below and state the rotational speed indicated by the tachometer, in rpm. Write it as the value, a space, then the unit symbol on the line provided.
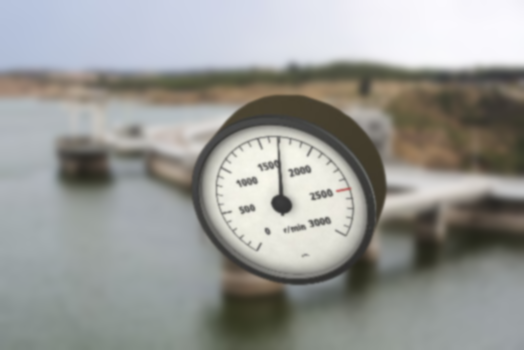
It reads 1700 rpm
